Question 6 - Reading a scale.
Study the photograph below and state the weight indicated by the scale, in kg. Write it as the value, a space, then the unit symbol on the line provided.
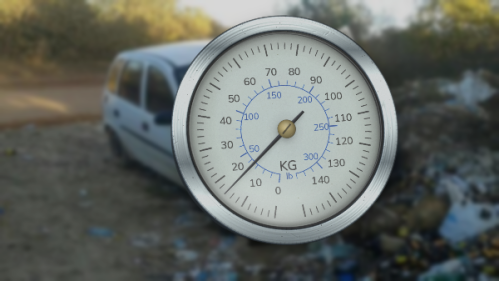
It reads 16 kg
